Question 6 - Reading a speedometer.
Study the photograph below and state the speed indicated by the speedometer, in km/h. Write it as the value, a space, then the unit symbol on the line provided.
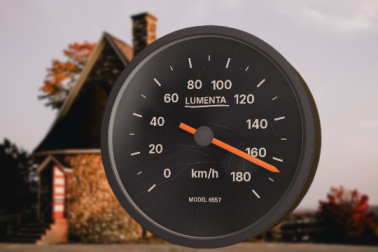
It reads 165 km/h
